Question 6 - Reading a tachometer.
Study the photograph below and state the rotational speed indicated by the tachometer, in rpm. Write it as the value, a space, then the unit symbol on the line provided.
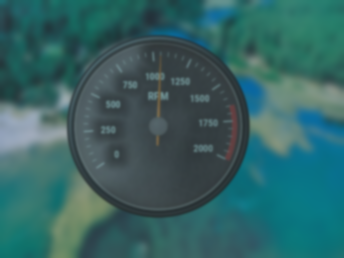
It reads 1050 rpm
